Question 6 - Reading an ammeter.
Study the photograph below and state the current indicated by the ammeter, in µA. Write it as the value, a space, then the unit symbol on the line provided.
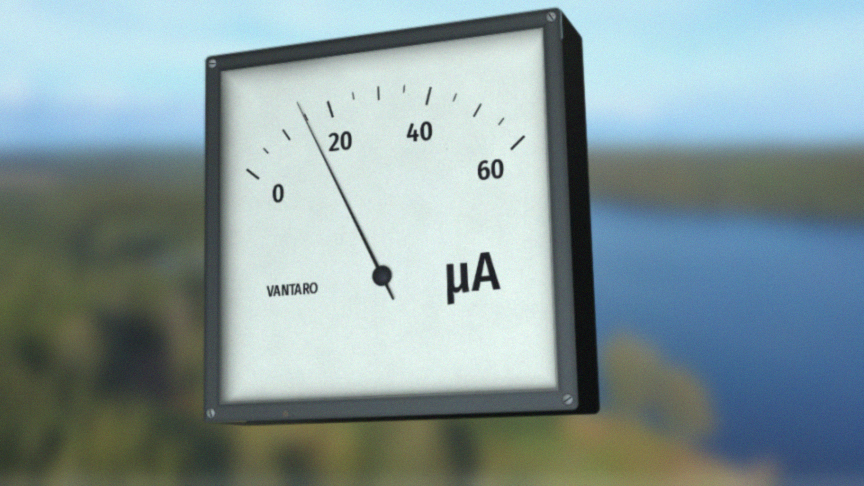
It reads 15 µA
